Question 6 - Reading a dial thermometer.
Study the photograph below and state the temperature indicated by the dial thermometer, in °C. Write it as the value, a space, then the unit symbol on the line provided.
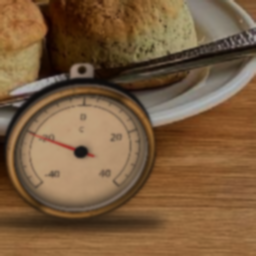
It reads -20 °C
